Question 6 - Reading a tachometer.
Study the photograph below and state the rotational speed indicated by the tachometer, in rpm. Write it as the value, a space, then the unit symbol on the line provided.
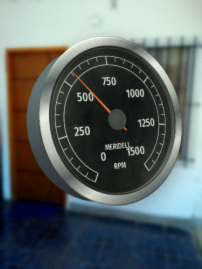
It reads 550 rpm
